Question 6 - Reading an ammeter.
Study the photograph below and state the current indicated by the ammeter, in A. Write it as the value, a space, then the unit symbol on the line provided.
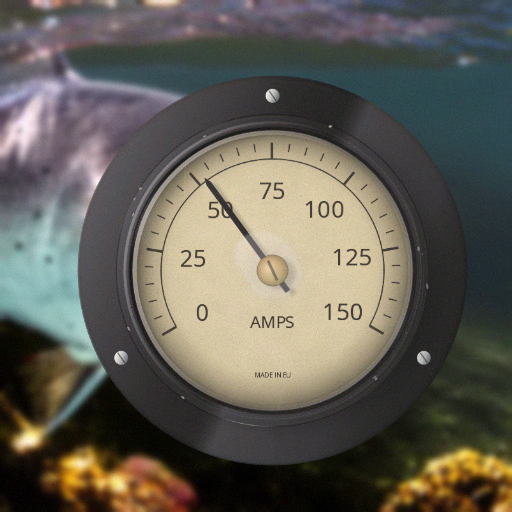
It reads 52.5 A
